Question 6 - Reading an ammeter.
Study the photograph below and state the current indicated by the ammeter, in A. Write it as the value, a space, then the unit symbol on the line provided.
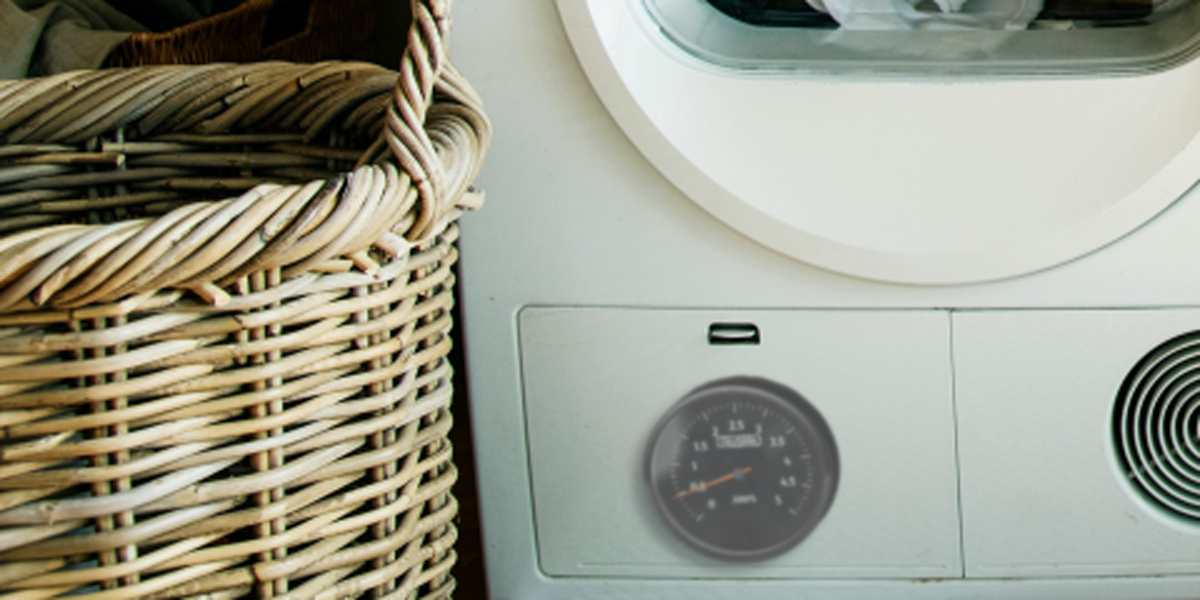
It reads 0.5 A
